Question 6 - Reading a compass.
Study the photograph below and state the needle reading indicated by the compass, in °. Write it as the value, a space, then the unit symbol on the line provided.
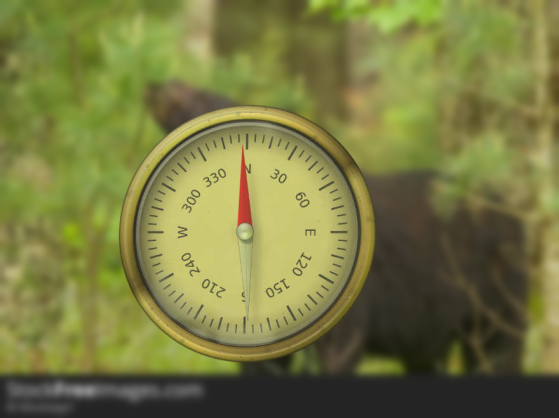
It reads 357.5 °
